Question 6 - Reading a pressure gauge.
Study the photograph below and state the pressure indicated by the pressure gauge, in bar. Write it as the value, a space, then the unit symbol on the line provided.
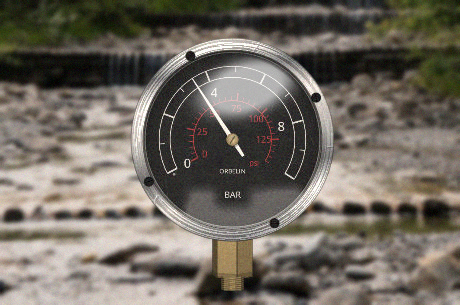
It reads 3.5 bar
